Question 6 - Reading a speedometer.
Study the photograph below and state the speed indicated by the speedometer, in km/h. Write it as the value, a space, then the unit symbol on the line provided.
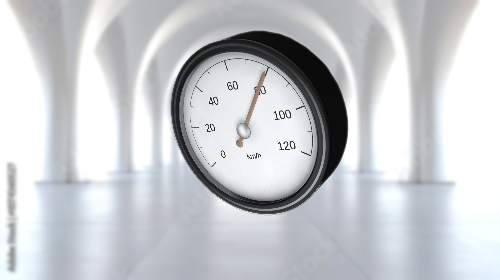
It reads 80 km/h
